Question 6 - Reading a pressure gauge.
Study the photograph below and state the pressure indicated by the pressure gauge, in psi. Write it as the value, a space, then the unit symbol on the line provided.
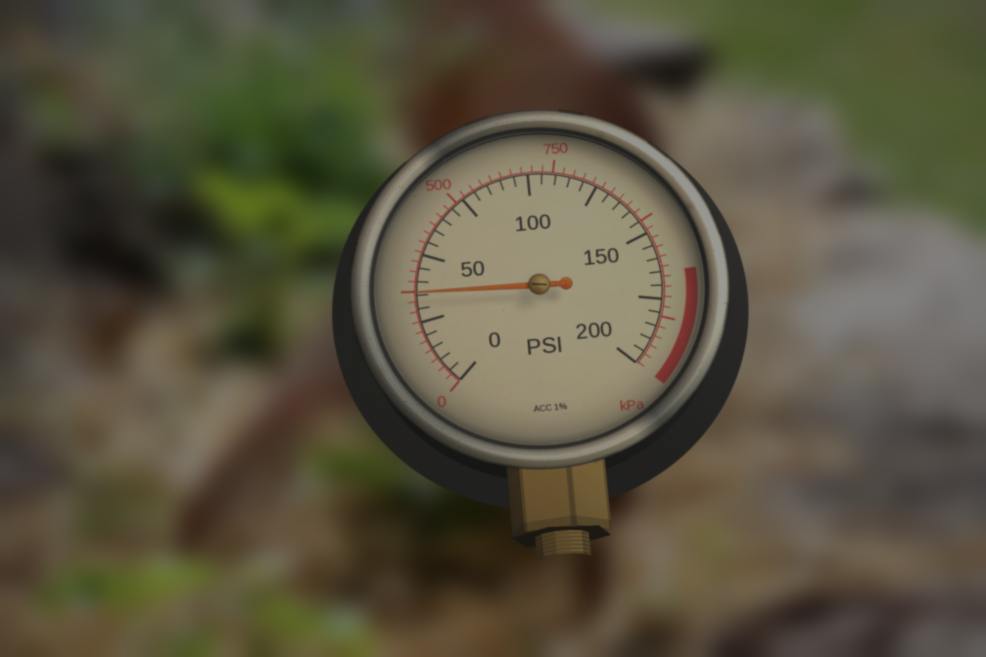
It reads 35 psi
